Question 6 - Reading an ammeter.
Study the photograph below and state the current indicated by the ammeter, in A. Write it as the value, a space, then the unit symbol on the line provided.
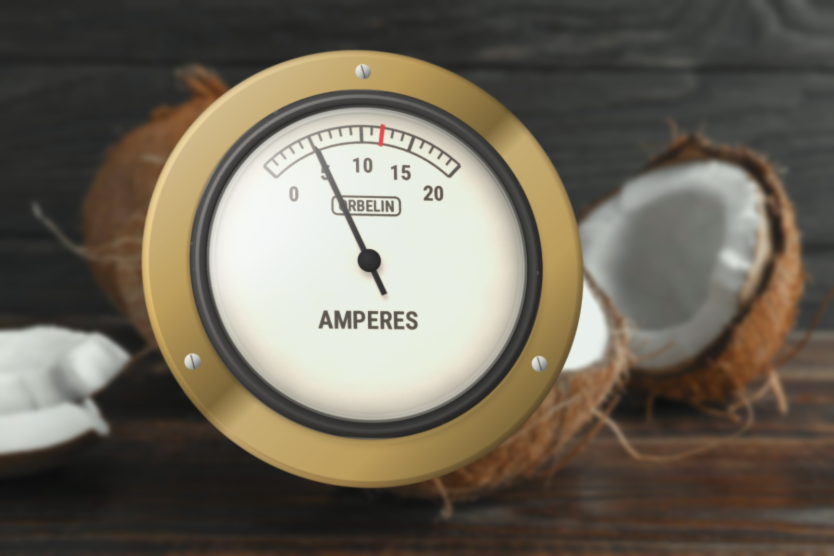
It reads 5 A
